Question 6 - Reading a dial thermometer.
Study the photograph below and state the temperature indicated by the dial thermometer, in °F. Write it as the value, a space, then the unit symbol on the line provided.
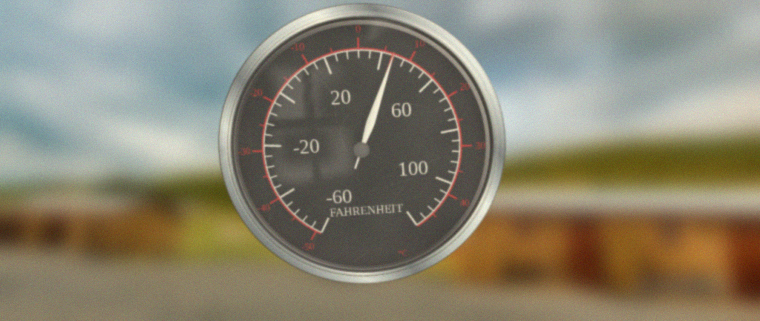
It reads 44 °F
